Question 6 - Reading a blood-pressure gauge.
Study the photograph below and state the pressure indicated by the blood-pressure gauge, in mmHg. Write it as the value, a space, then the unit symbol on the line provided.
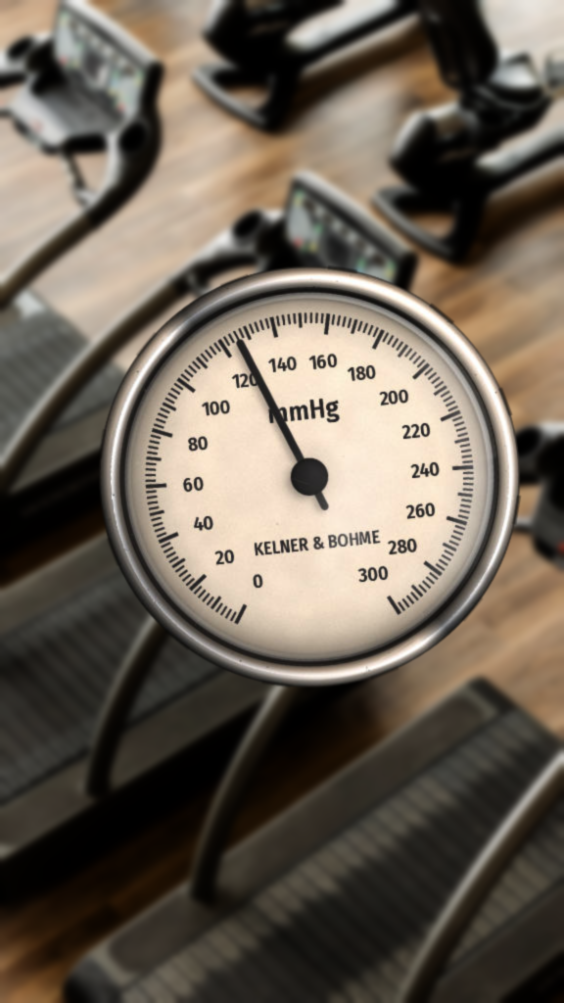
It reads 126 mmHg
